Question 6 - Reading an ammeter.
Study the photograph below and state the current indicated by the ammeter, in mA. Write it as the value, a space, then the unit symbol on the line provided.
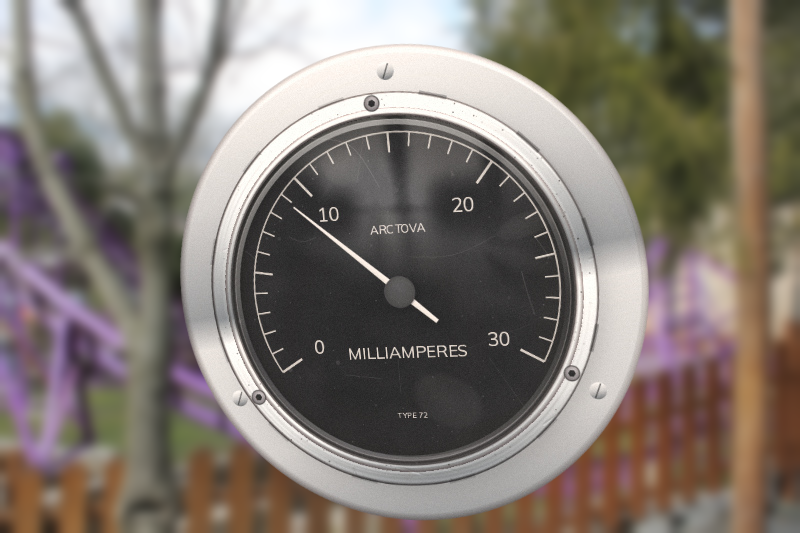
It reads 9 mA
